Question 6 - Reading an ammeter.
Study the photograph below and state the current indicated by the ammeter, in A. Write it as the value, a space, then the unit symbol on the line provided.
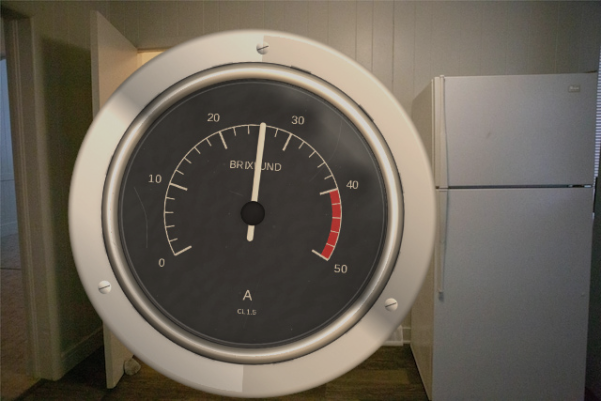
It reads 26 A
